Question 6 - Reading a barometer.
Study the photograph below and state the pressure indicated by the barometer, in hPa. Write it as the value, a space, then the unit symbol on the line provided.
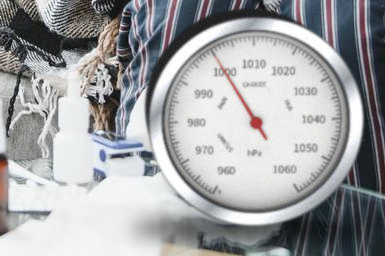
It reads 1000 hPa
